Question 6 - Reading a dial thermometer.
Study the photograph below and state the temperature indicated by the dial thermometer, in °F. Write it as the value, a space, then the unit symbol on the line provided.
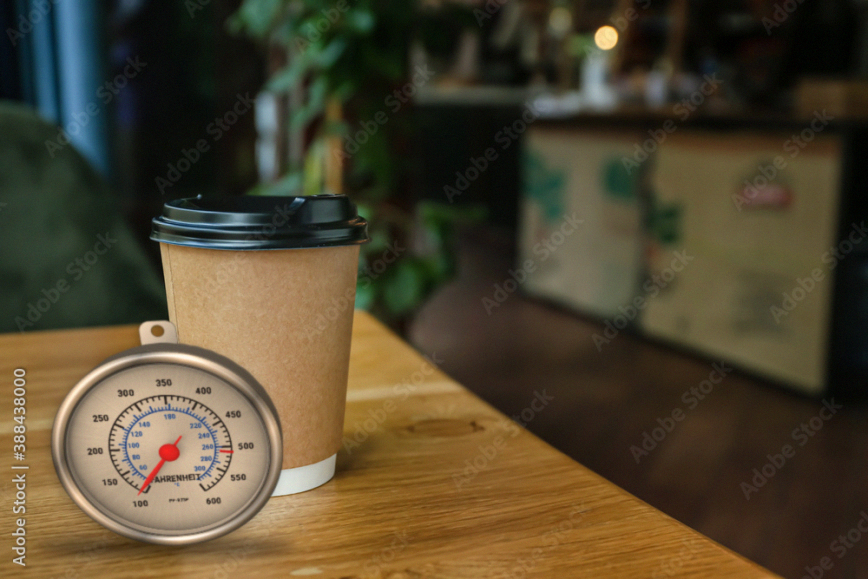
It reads 110 °F
